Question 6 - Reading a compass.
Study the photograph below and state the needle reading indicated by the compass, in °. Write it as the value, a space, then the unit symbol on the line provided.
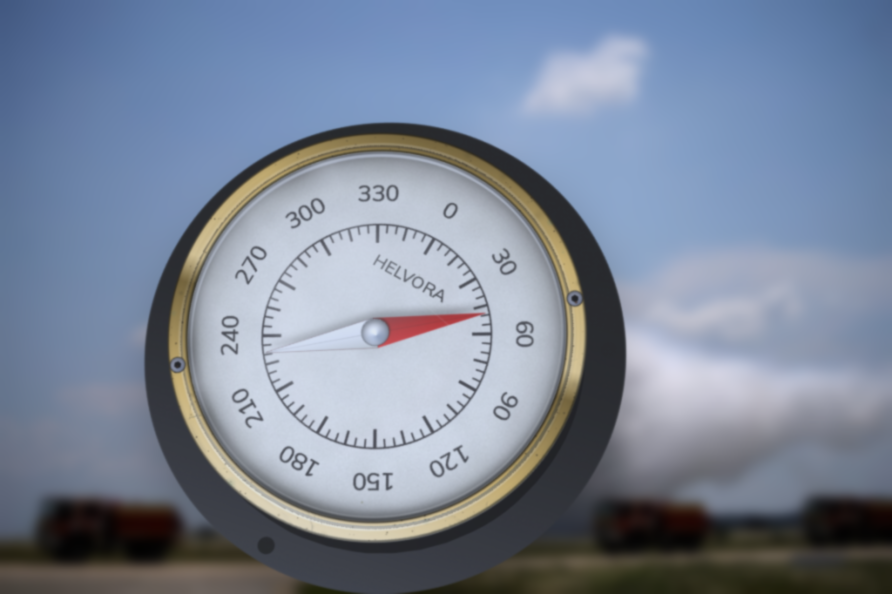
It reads 50 °
